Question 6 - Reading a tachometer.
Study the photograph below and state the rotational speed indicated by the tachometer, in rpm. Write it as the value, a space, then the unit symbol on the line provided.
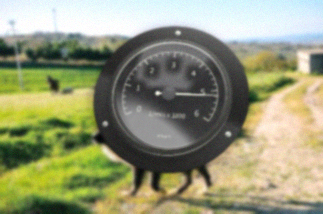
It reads 5200 rpm
